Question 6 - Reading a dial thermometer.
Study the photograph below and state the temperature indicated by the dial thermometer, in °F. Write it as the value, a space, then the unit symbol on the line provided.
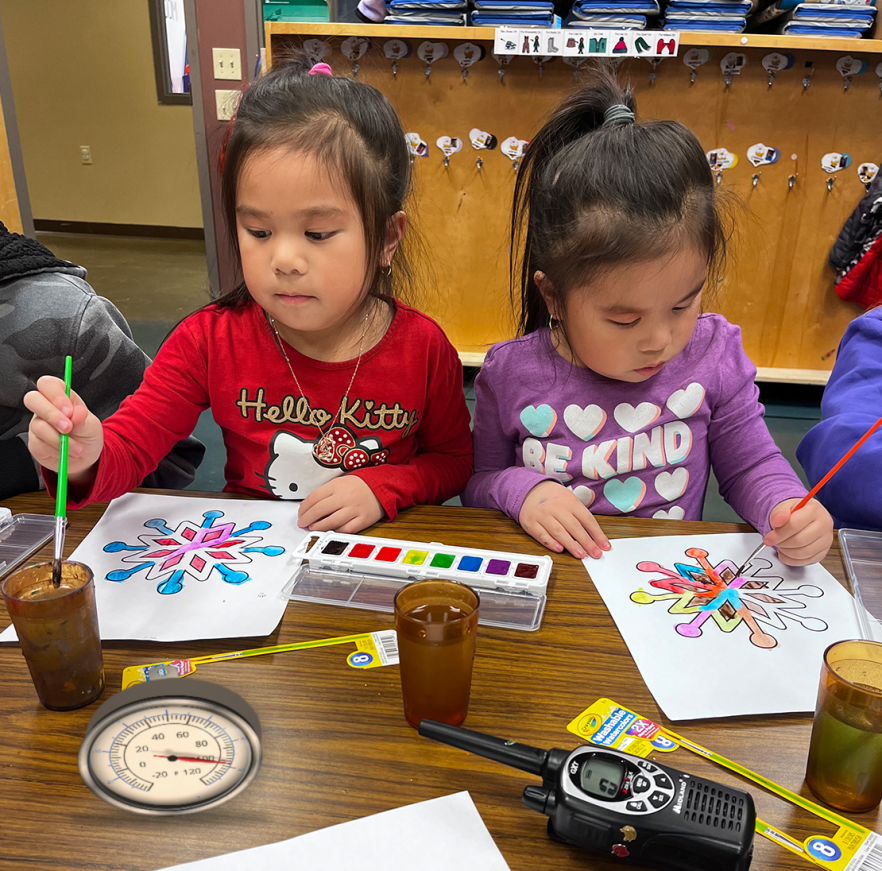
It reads 100 °F
